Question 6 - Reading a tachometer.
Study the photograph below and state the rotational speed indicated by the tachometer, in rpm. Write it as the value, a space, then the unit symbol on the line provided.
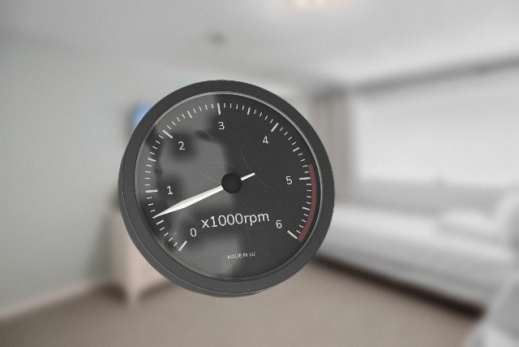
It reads 600 rpm
